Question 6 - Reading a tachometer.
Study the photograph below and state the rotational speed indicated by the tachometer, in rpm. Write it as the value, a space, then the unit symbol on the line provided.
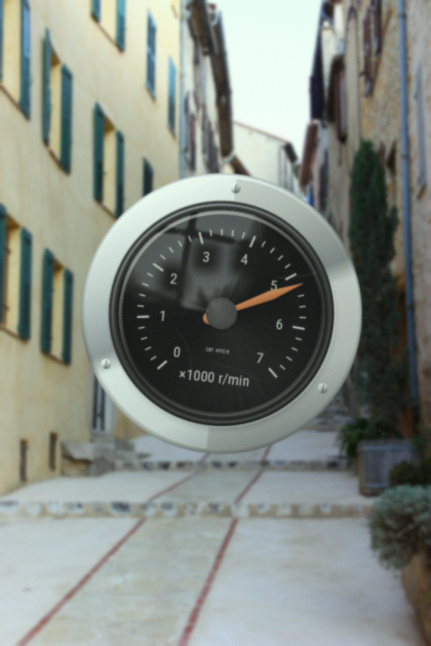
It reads 5200 rpm
